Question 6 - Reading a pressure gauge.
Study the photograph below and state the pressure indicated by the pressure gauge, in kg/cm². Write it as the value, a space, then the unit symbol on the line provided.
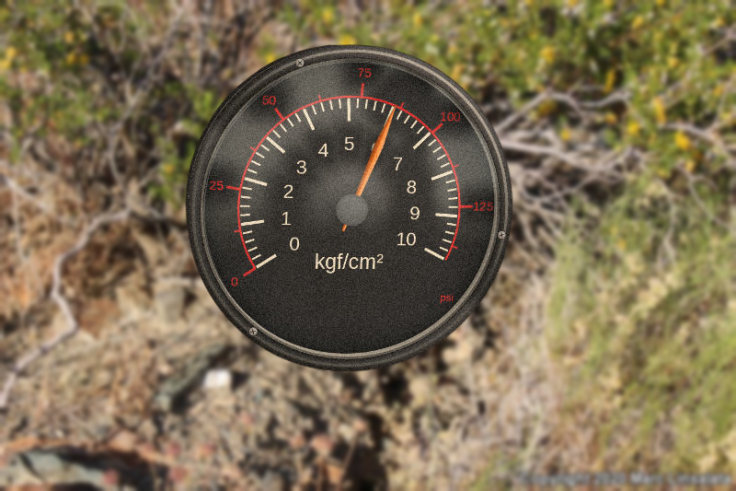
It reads 6 kg/cm²
